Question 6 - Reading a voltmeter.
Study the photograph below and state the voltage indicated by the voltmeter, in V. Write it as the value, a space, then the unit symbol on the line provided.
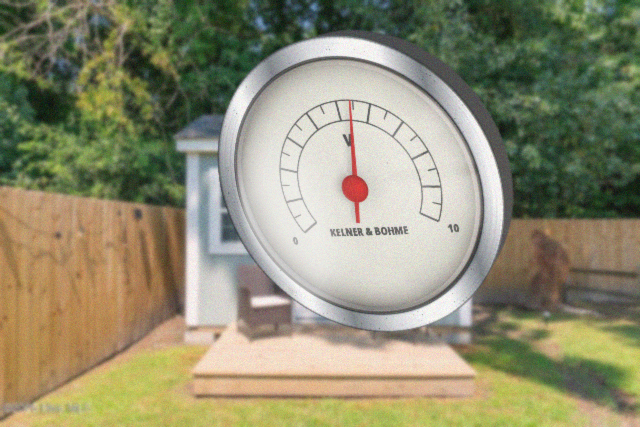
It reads 5.5 V
